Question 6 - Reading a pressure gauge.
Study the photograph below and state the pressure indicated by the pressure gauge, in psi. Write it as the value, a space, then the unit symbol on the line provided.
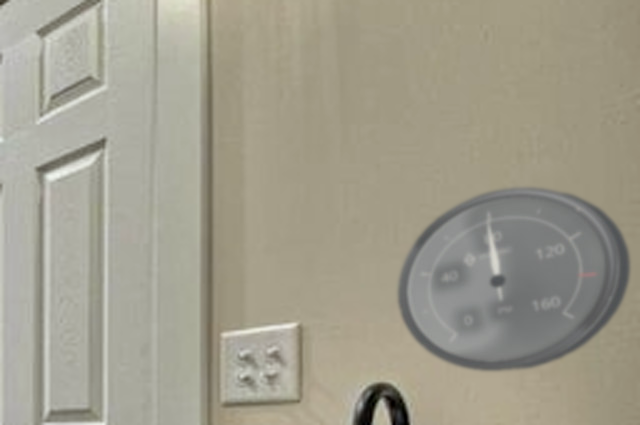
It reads 80 psi
